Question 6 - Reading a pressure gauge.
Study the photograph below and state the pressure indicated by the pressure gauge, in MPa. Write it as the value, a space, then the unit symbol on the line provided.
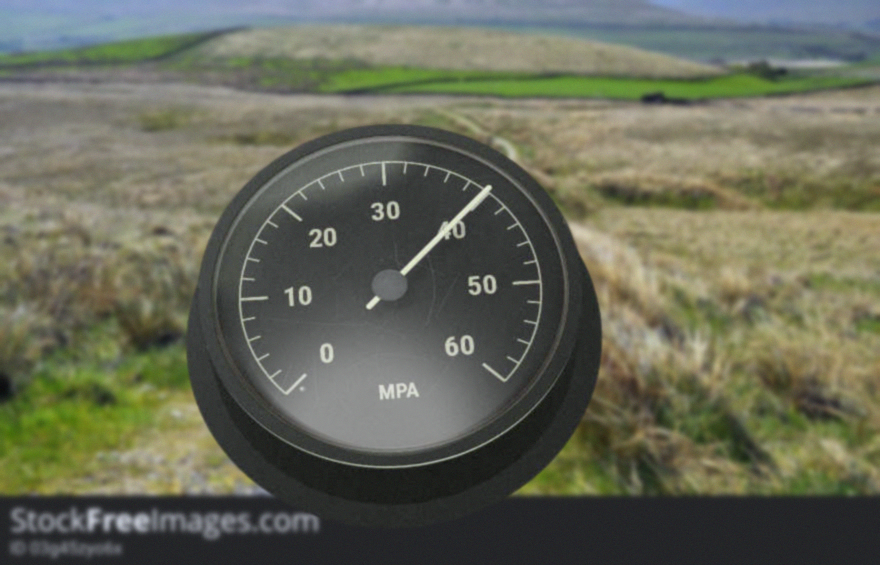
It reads 40 MPa
